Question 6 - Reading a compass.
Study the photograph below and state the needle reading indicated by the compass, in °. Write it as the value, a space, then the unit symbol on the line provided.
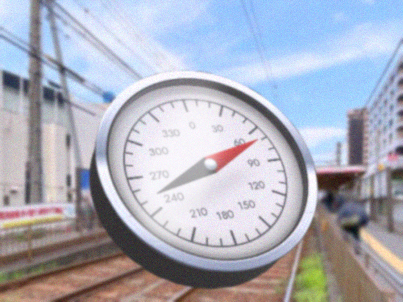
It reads 70 °
